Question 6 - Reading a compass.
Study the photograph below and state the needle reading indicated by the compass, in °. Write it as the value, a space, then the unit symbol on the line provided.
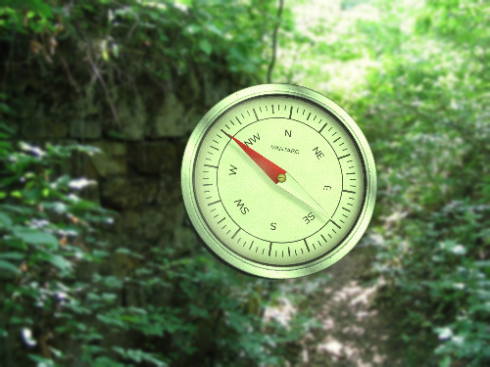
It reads 300 °
